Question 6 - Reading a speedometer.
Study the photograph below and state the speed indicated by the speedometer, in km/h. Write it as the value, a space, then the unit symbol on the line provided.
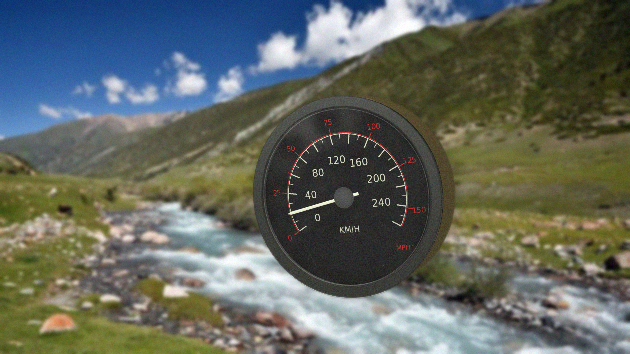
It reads 20 km/h
